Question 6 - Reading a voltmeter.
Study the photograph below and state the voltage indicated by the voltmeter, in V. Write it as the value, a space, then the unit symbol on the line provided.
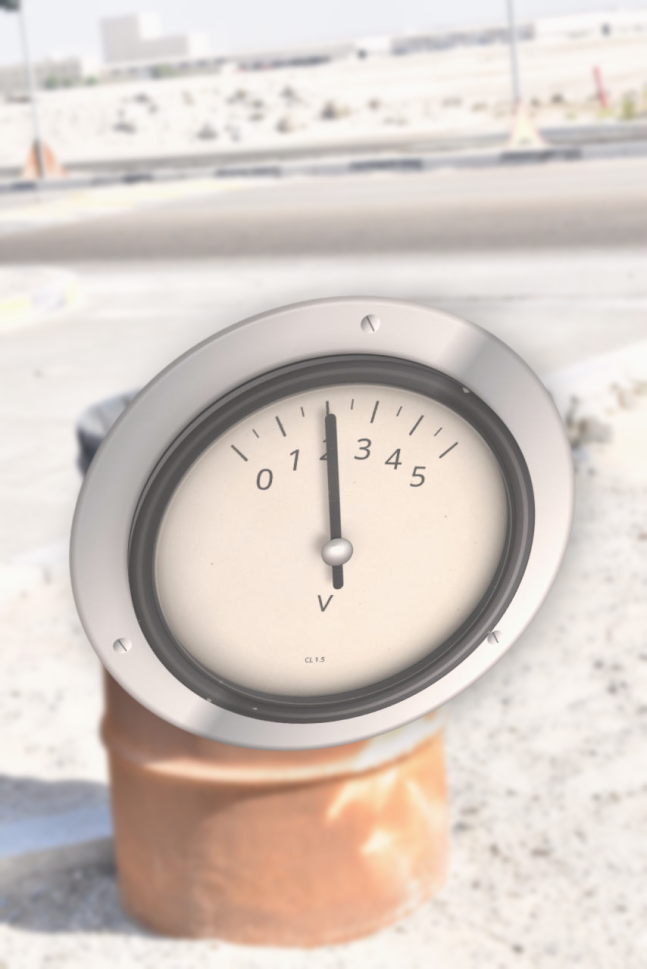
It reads 2 V
